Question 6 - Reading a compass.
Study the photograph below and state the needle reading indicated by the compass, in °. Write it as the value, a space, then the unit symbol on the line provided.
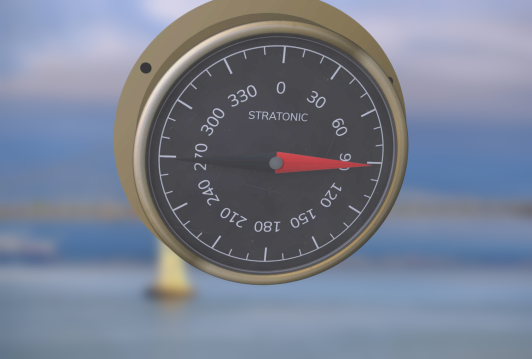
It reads 90 °
